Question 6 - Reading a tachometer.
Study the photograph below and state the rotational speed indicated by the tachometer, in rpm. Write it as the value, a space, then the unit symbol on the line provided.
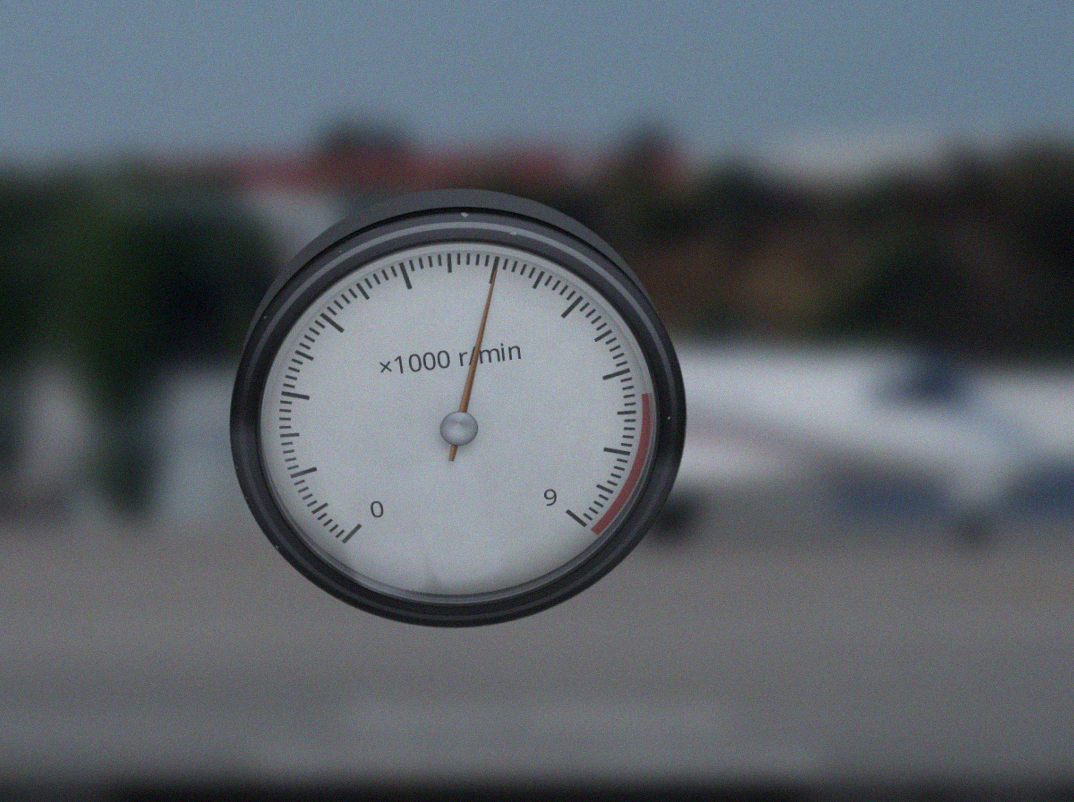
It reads 5000 rpm
